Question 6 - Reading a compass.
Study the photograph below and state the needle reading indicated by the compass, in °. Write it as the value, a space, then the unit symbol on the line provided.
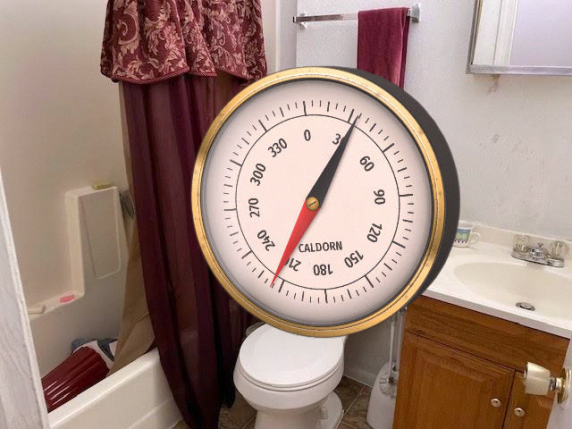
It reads 215 °
